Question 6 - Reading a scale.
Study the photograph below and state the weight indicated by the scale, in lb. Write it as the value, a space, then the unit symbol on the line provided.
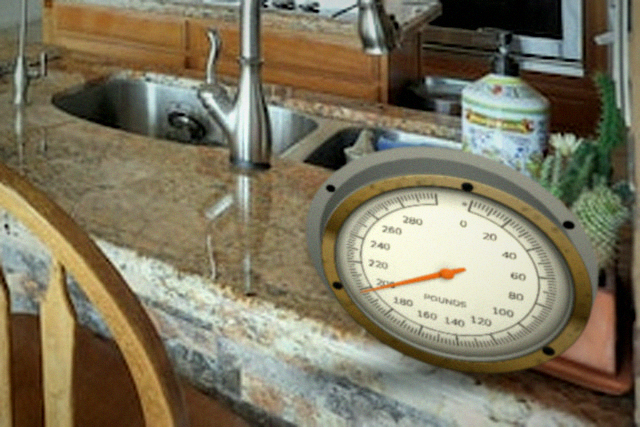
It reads 200 lb
